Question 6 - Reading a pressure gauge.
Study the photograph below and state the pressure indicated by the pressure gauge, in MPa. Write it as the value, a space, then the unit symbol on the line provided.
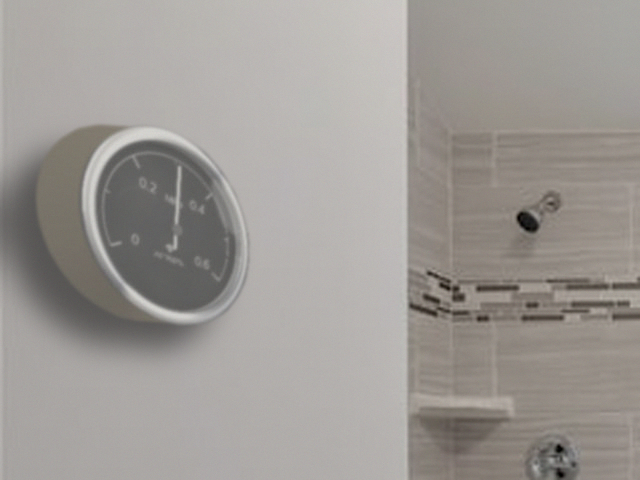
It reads 0.3 MPa
